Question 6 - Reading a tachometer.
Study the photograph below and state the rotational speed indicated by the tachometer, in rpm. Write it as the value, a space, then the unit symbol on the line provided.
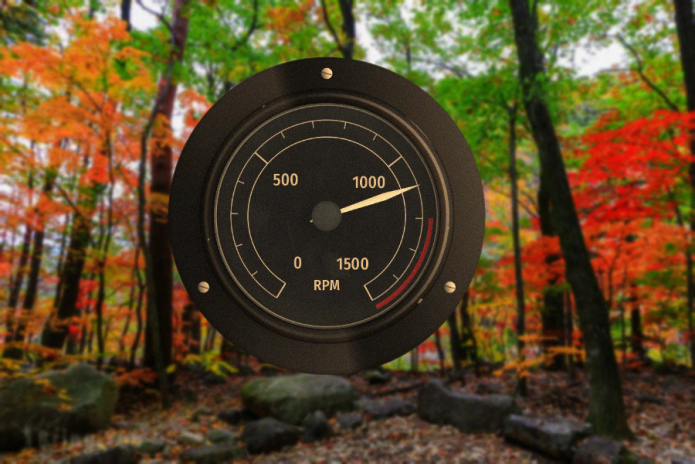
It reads 1100 rpm
